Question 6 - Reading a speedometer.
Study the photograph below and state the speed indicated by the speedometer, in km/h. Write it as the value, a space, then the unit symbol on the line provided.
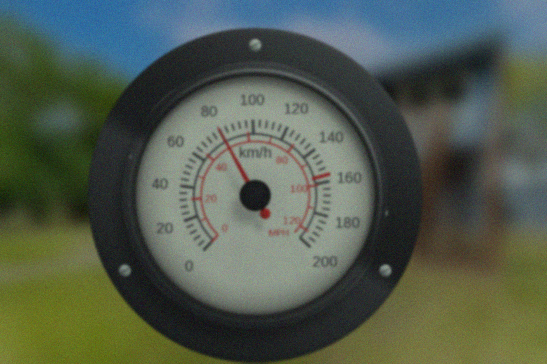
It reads 80 km/h
